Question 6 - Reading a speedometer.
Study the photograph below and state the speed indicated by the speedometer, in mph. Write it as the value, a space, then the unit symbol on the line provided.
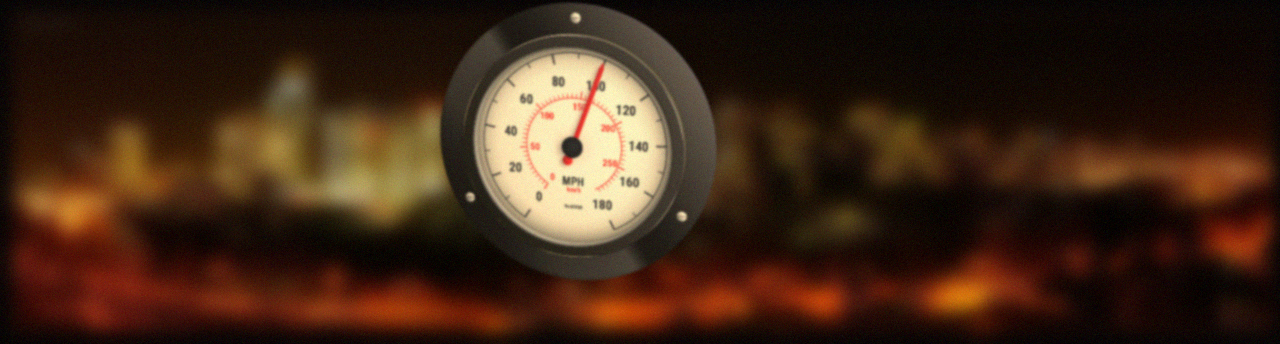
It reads 100 mph
